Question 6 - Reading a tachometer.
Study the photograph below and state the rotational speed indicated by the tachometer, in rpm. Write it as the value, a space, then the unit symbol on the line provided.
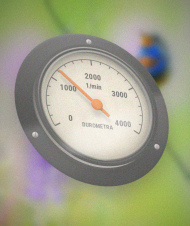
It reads 1200 rpm
